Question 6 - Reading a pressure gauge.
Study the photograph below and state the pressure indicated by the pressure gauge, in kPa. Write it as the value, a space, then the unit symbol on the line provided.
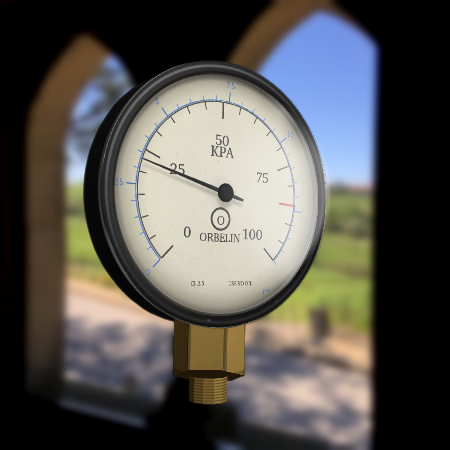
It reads 22.5 kPa
